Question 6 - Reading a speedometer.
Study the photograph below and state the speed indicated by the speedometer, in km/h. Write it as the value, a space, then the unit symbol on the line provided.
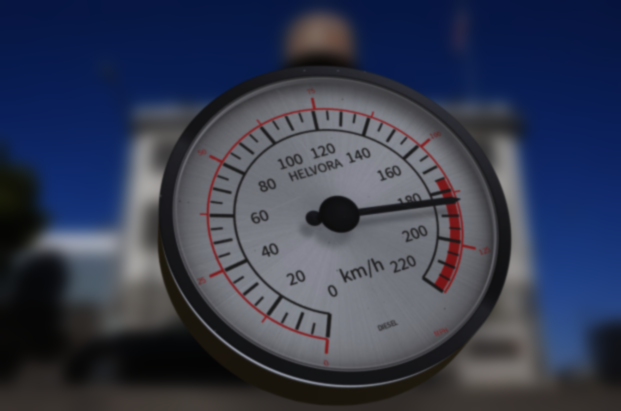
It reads 185 km/h
